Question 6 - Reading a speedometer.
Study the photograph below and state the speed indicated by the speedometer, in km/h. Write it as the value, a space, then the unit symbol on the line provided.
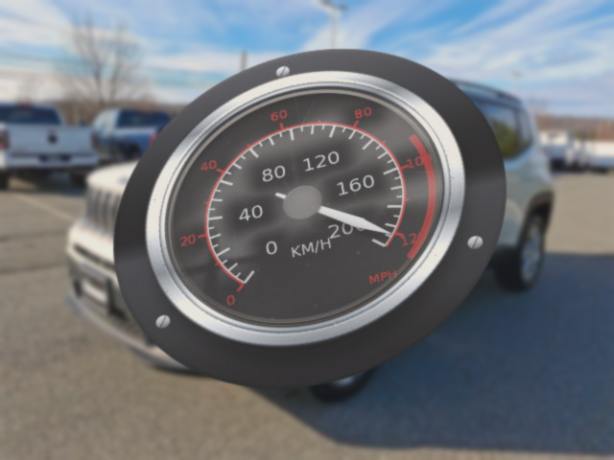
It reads 195 km/h
